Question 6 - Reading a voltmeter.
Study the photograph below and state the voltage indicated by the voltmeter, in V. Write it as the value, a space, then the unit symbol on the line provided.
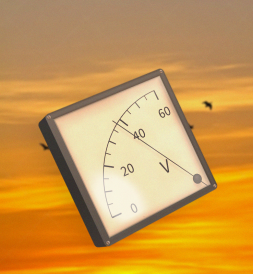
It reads 37.5 V
